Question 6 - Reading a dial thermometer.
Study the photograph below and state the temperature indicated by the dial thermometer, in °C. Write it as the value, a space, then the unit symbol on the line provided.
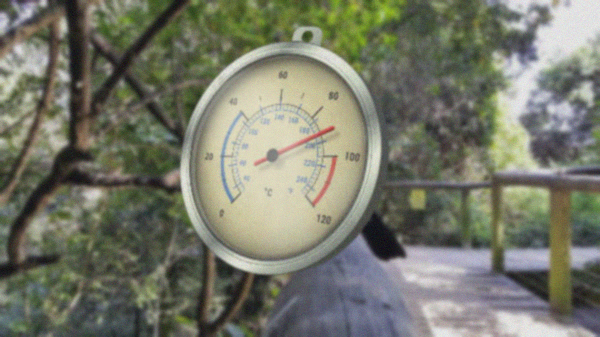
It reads 90 °C
